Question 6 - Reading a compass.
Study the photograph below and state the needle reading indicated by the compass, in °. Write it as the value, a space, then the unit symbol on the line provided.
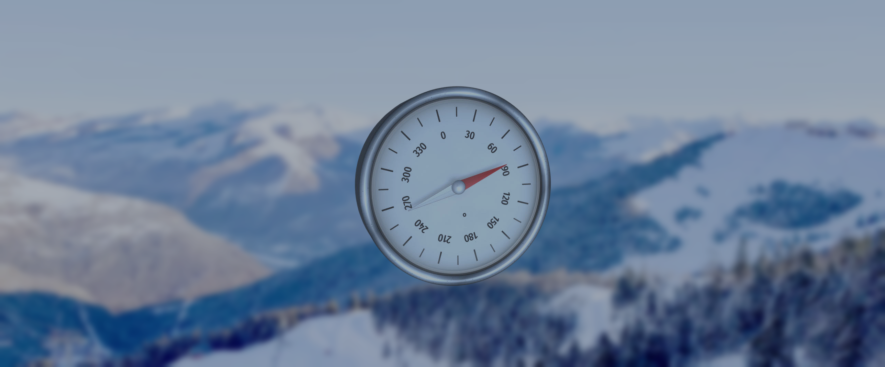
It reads 82.5 °
